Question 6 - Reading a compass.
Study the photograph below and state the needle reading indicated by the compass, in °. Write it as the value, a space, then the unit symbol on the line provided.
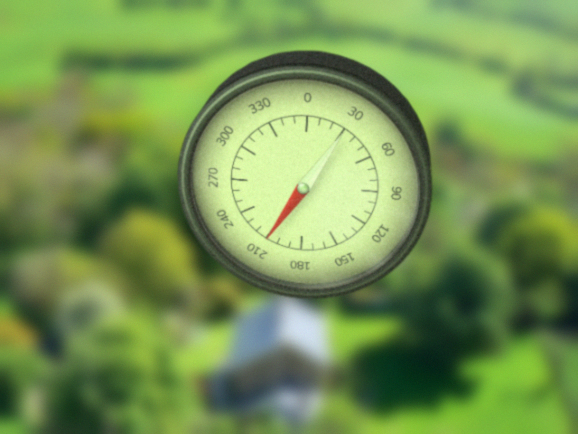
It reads 210 °
